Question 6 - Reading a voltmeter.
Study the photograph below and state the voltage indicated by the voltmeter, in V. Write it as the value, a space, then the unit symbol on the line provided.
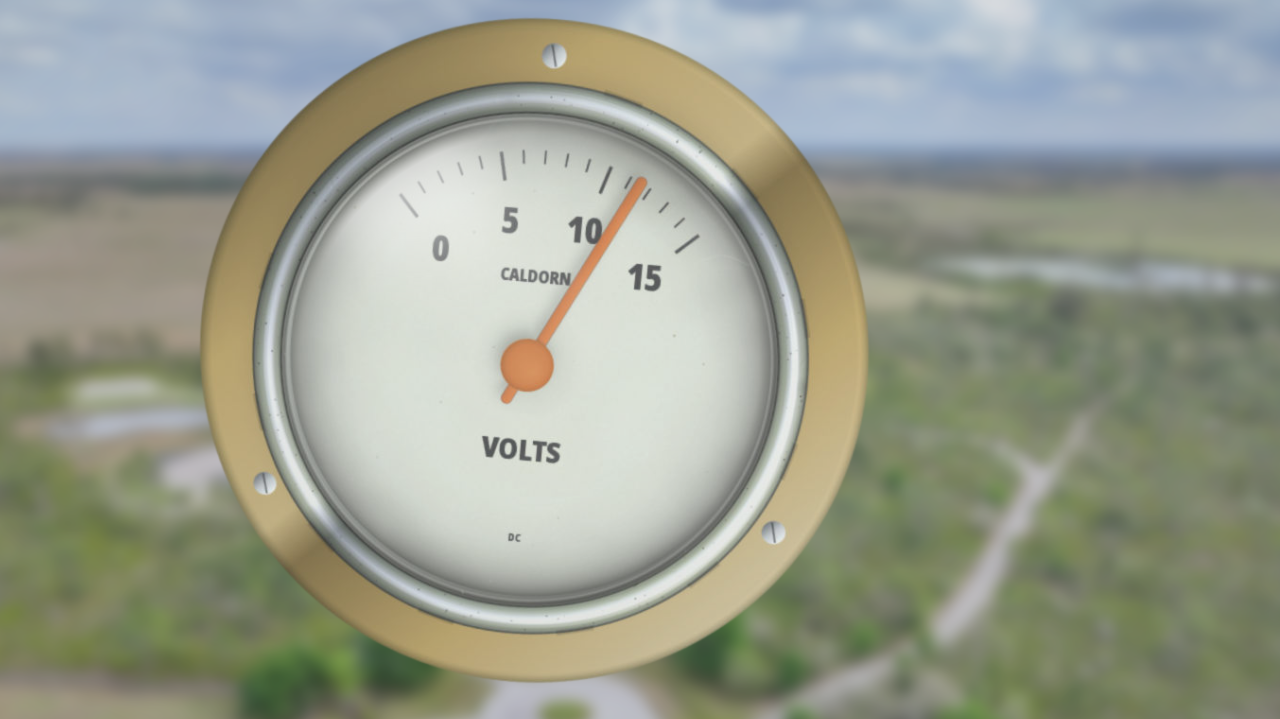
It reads 11.5 V
